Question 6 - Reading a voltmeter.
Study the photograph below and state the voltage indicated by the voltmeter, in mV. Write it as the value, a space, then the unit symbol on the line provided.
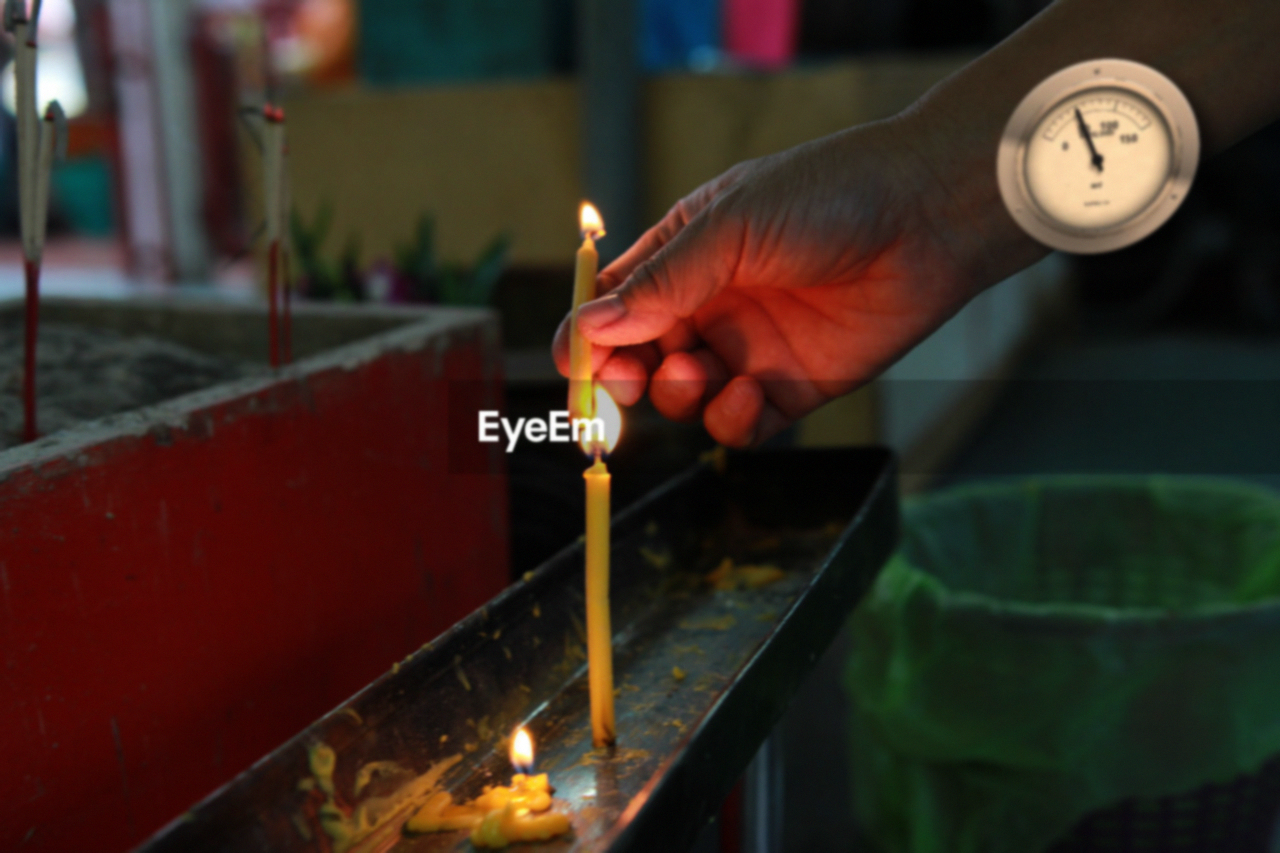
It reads 50 mV
